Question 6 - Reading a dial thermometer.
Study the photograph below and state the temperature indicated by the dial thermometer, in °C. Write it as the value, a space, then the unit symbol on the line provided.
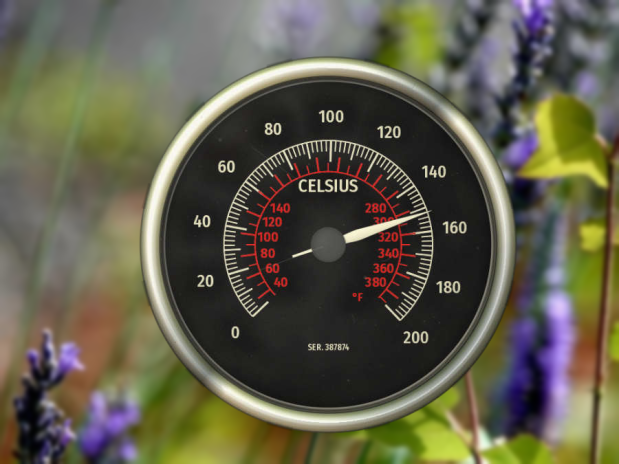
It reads 152 °C
